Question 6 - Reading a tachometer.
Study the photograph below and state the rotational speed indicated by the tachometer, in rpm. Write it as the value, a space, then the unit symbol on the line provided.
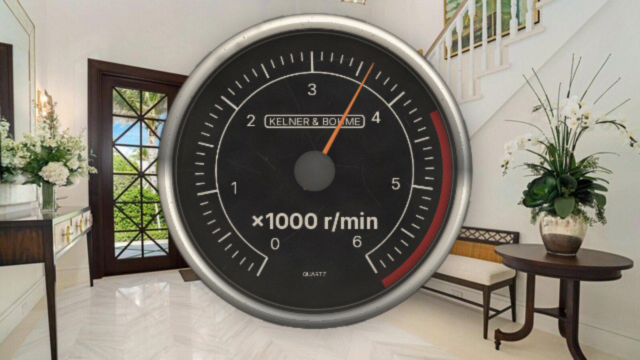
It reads 3600 rpm
